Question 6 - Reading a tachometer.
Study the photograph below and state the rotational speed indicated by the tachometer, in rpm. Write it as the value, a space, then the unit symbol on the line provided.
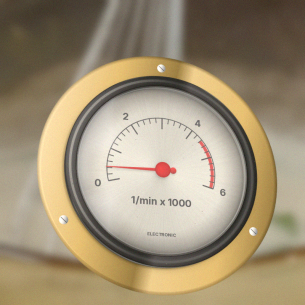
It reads 400 rpm
